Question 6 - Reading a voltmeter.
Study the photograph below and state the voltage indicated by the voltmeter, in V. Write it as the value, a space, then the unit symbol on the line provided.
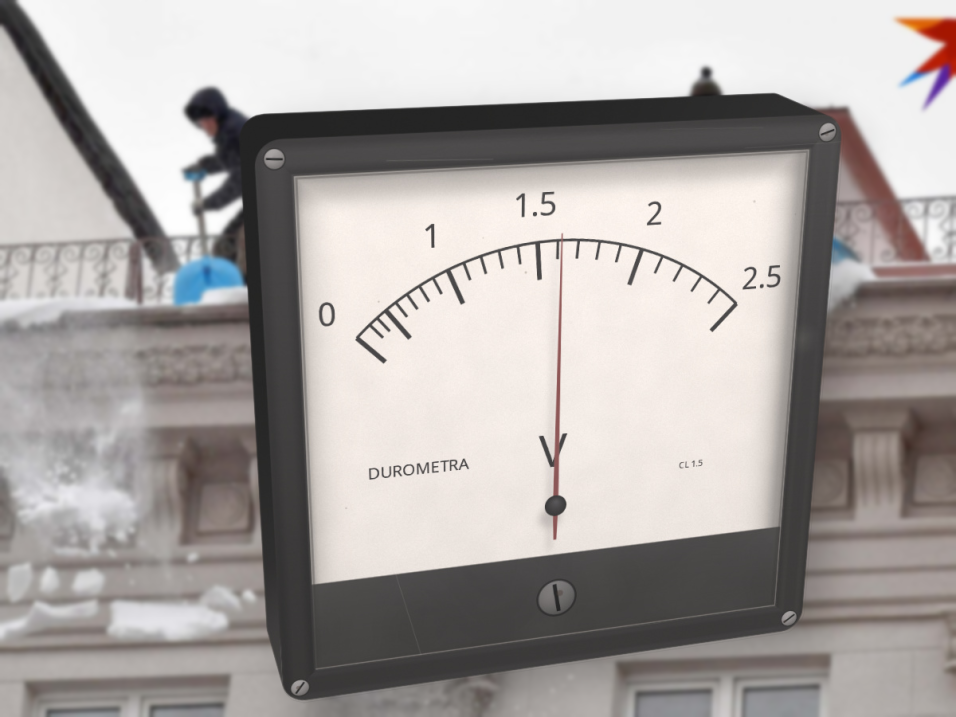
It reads 1.6 V
